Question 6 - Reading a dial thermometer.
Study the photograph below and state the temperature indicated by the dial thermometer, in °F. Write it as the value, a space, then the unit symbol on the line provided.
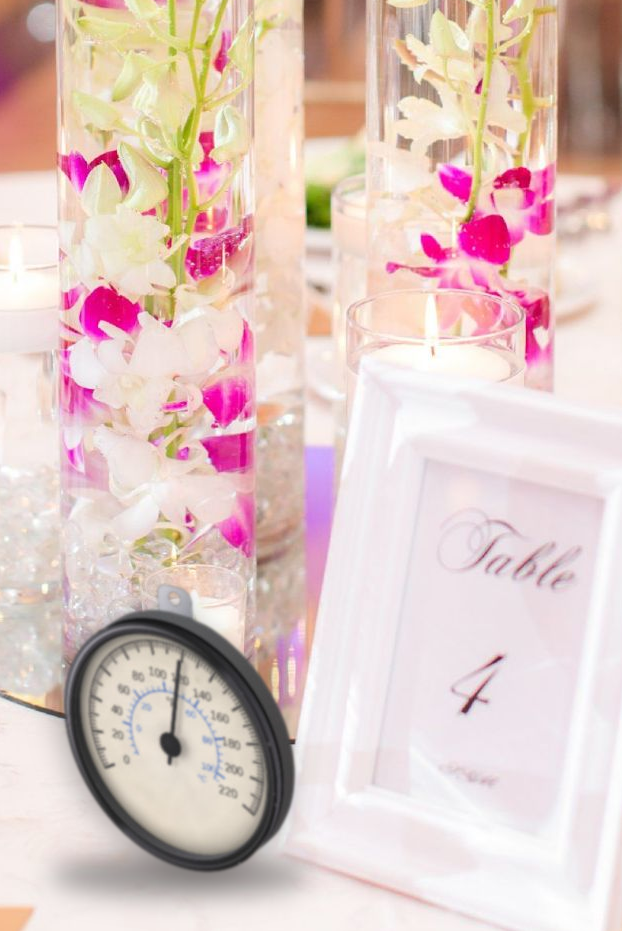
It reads 120 °F
